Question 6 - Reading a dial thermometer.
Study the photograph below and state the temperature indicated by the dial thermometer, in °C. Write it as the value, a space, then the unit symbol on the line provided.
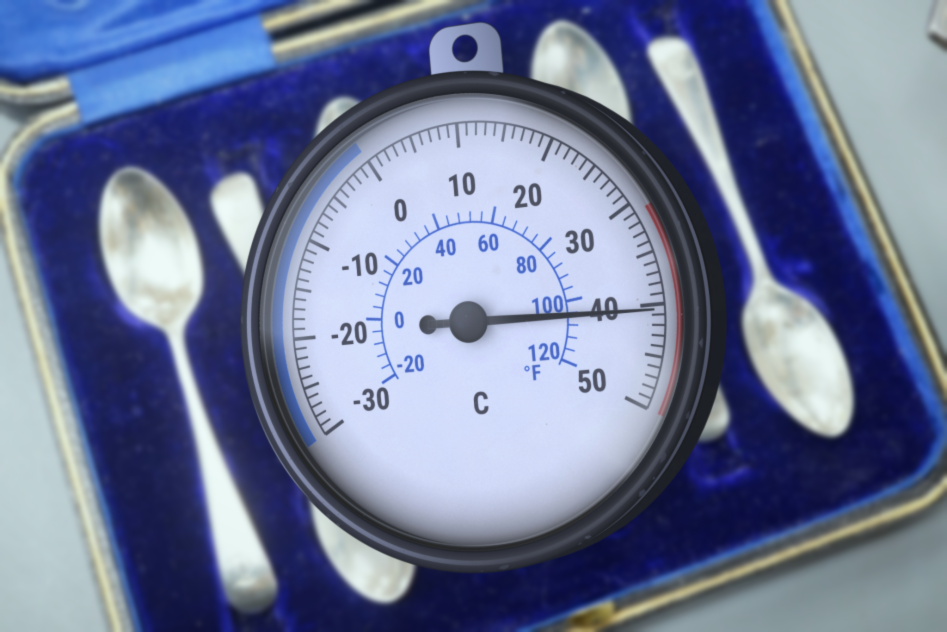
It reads 40.5 °C
